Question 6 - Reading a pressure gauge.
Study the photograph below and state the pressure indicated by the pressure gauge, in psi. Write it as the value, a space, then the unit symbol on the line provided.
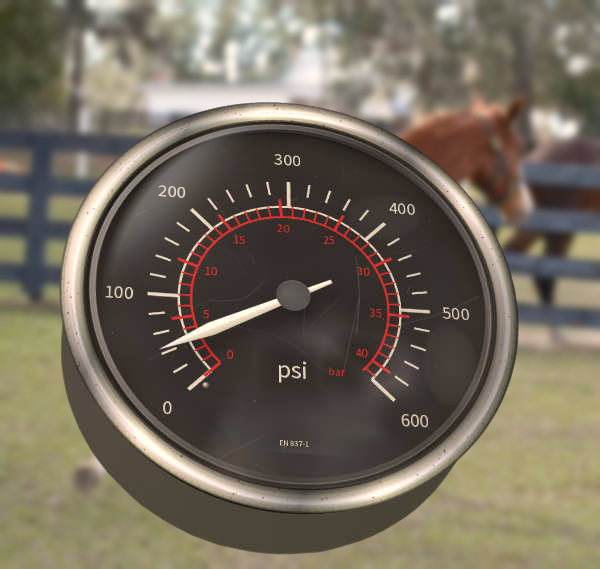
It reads 40 psi
